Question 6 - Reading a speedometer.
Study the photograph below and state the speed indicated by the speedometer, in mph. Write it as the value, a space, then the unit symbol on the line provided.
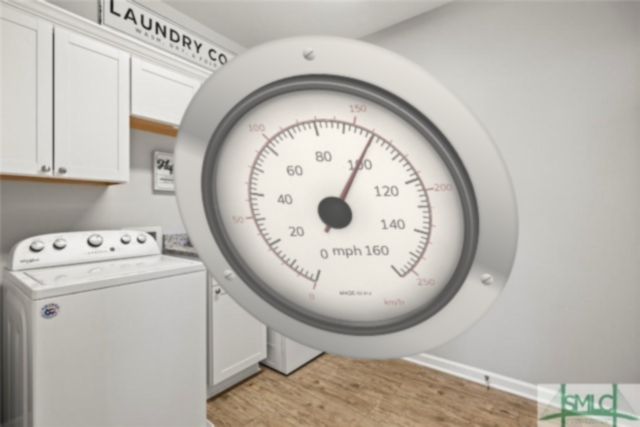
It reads 100 mph
